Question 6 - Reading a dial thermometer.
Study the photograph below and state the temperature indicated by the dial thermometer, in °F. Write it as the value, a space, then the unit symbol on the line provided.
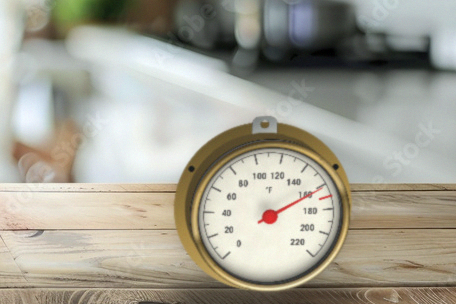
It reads 160 °F
